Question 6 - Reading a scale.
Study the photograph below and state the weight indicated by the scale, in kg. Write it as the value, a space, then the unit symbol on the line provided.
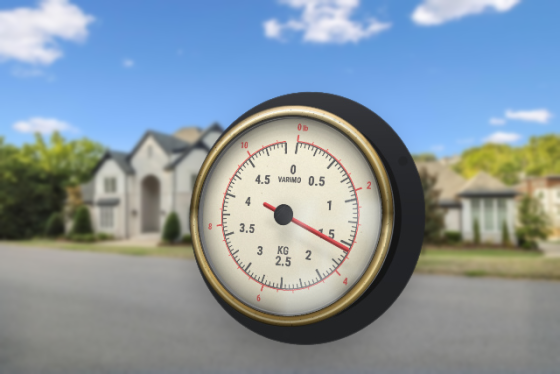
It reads 1.55 kg
